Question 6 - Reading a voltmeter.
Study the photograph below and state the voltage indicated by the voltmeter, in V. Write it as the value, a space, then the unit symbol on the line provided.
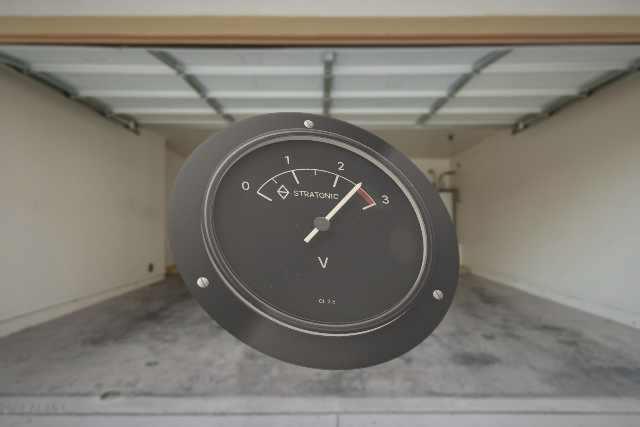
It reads 2.5 V
